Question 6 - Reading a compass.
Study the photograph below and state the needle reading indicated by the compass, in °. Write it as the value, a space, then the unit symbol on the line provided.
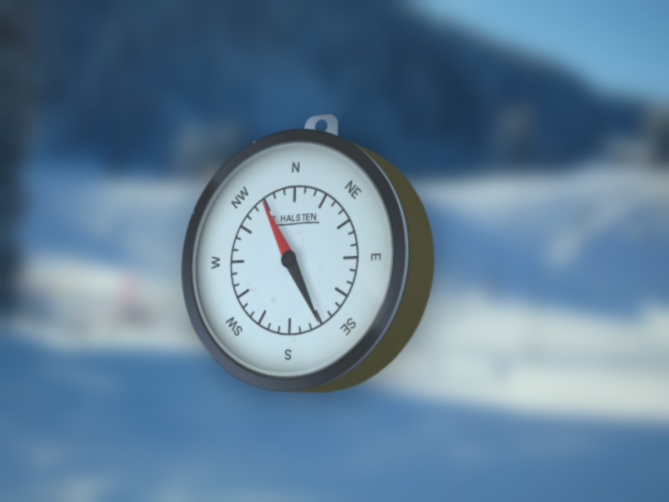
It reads 330 °
